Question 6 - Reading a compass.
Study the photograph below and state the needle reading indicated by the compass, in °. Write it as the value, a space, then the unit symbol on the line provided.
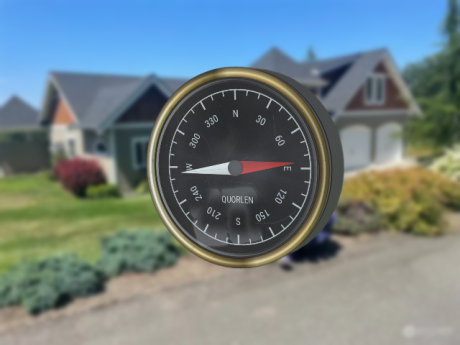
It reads 85 °
